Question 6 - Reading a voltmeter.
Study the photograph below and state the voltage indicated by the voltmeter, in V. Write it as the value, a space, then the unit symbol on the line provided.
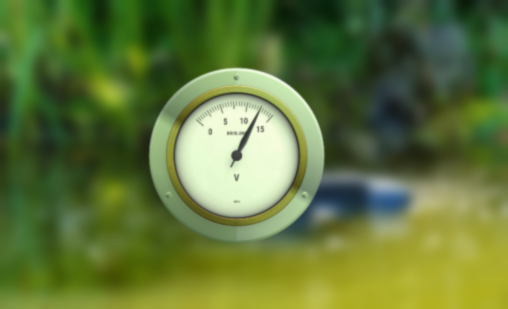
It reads 12.5 V
